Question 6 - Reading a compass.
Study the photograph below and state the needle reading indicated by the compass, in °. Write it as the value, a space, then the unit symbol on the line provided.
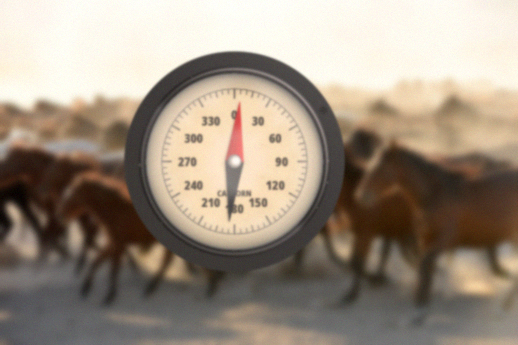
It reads 5 °
